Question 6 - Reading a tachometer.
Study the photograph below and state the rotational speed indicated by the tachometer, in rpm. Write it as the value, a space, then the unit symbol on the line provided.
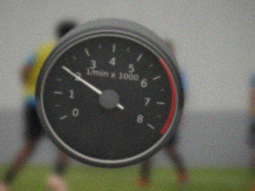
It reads 2000 rpm
